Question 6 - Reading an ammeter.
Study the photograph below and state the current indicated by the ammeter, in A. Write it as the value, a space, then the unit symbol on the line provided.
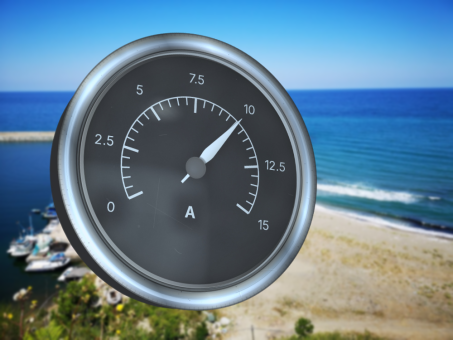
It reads 10 A
